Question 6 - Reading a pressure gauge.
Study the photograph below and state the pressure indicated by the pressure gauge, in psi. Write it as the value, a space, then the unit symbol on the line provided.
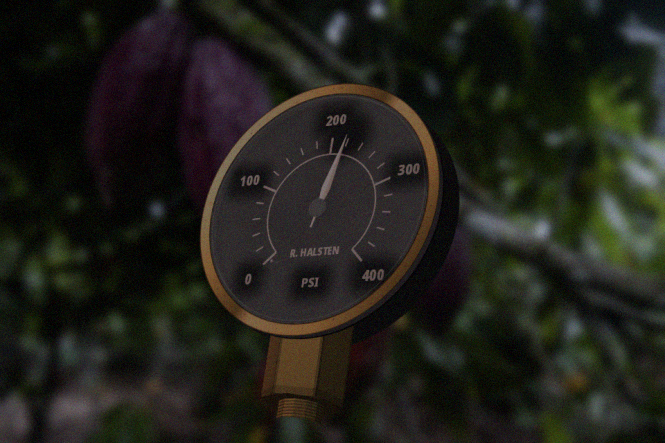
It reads 220 psi
